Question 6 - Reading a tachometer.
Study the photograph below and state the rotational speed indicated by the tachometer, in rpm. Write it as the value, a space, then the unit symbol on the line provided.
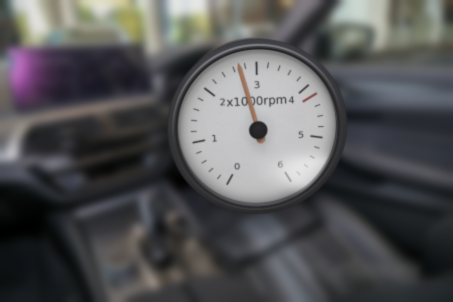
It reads 2700 rpm
